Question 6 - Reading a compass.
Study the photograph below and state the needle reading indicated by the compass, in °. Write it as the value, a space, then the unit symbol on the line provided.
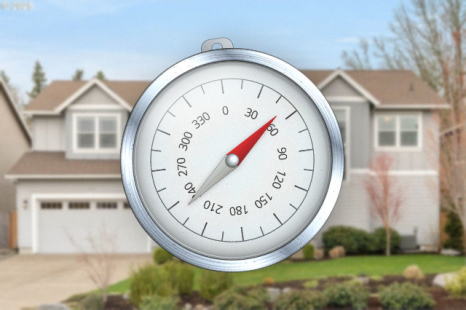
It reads 52.5 °
